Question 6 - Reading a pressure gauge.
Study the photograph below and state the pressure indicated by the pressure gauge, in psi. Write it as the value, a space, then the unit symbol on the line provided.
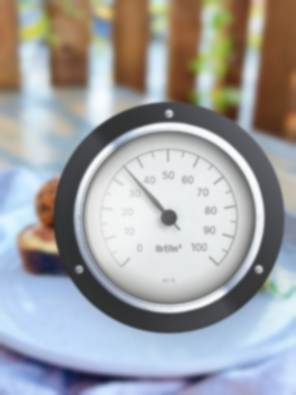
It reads 35 psi
